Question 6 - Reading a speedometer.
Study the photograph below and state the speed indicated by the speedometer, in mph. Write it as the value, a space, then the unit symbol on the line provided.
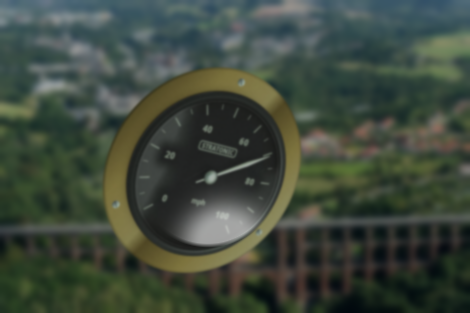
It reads 70 mph
